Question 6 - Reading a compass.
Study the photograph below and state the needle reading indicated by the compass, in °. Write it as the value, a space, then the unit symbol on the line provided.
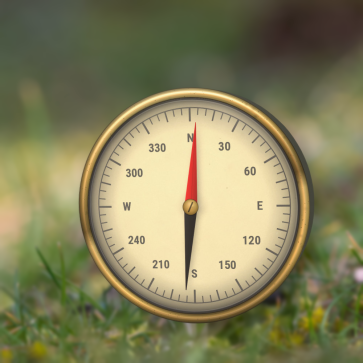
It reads 5 °
